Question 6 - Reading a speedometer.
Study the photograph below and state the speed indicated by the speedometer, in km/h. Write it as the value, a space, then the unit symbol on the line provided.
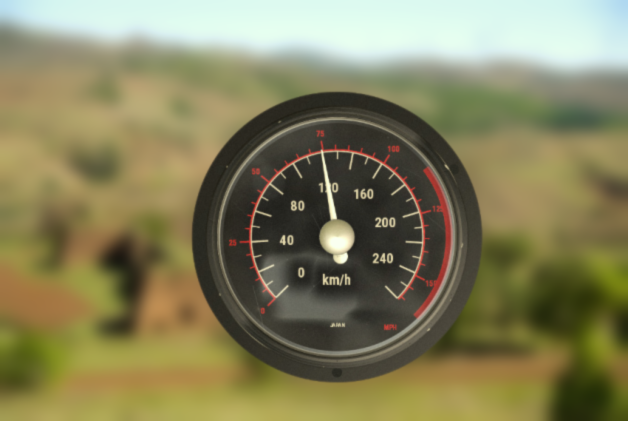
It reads 120 km/h
